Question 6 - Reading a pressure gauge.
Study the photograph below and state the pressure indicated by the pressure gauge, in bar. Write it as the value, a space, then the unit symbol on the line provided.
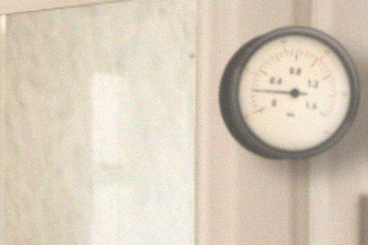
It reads 0.2 bar
